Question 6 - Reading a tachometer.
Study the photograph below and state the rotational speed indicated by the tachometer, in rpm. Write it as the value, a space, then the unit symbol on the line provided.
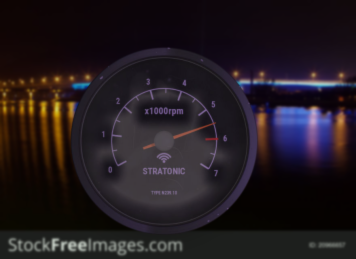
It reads 5500 rpm
